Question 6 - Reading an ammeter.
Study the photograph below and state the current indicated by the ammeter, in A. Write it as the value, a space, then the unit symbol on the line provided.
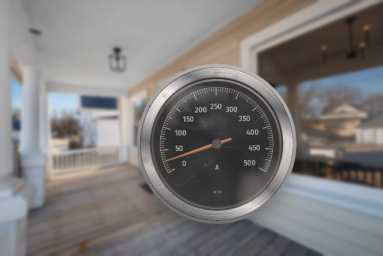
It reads 25 A
